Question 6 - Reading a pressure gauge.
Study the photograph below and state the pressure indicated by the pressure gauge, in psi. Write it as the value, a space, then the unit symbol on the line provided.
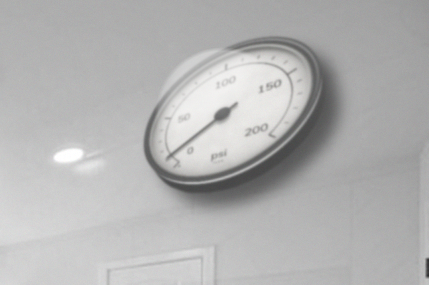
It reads 10 psi
